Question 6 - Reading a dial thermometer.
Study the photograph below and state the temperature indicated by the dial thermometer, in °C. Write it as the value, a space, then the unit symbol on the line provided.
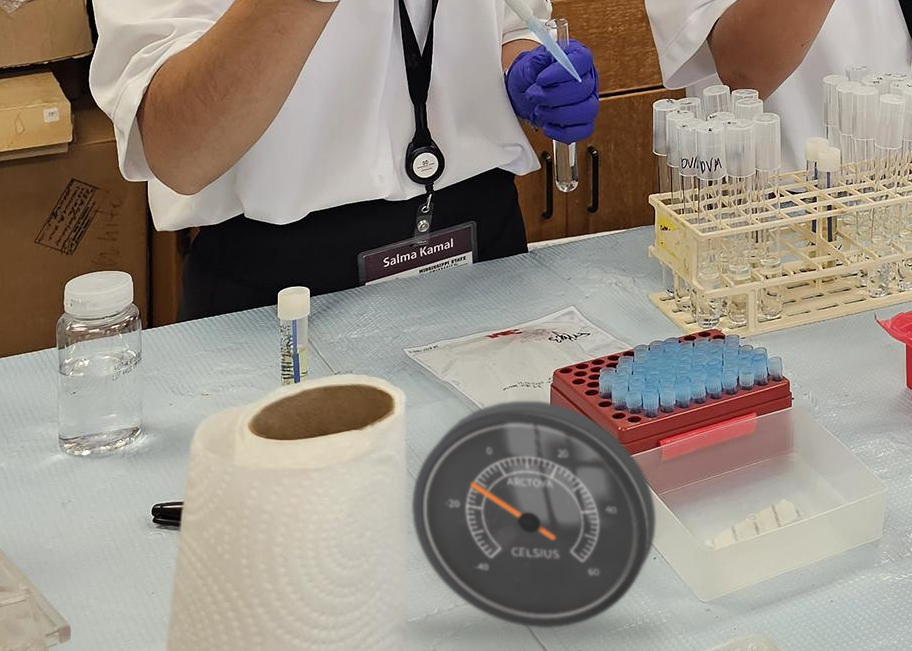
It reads -10 °C
